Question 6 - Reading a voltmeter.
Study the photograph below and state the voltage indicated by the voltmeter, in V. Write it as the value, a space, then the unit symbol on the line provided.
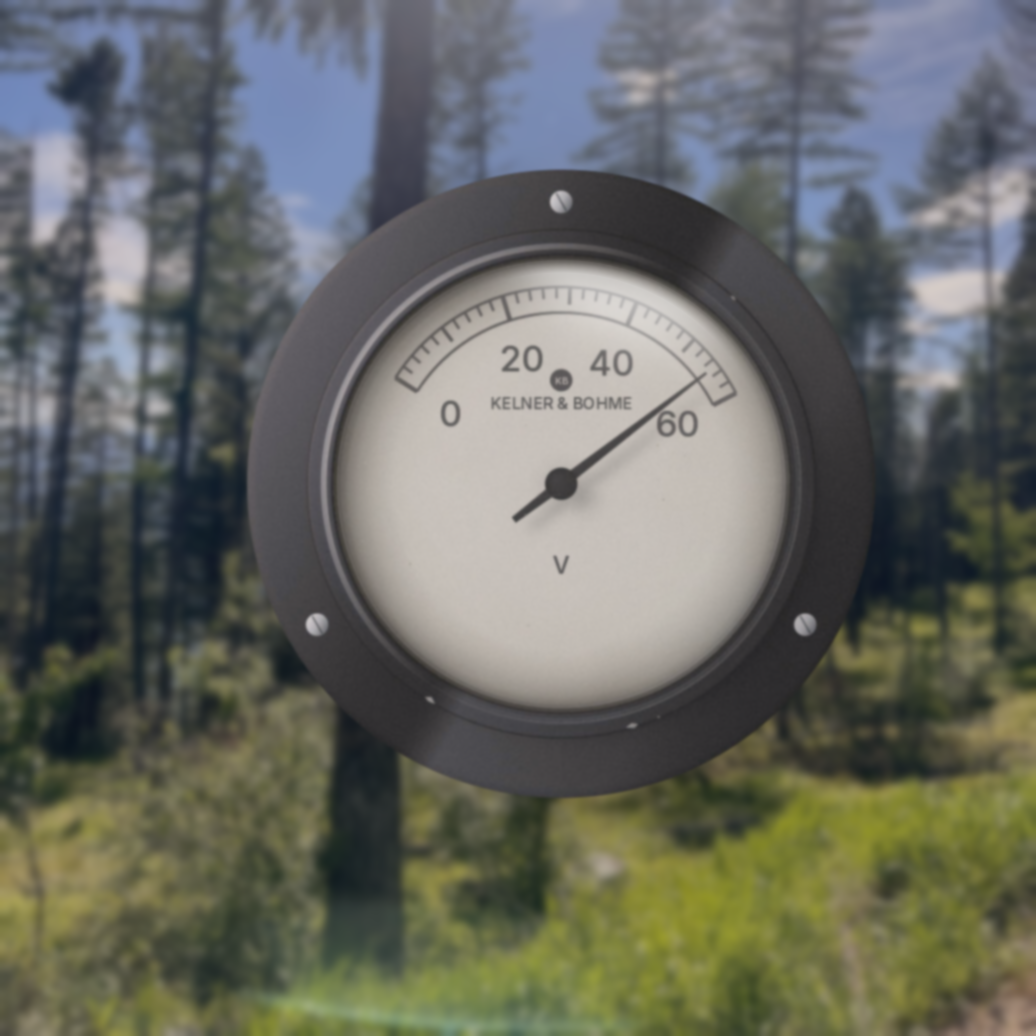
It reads 55 V
